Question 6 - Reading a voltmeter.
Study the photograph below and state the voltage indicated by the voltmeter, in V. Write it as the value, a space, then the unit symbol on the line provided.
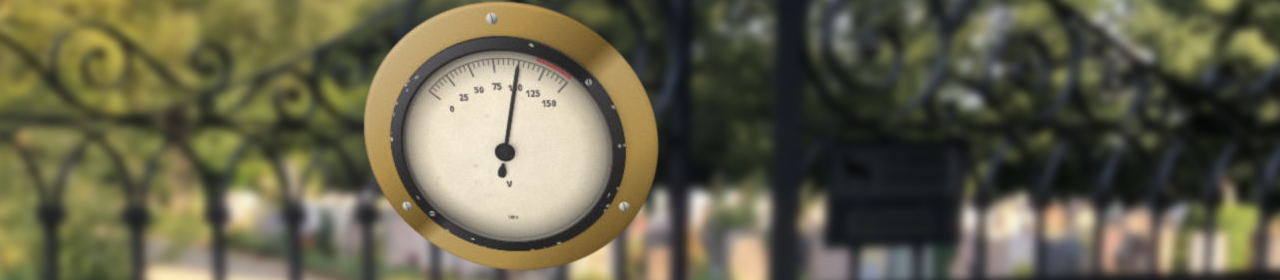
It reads 100 V
